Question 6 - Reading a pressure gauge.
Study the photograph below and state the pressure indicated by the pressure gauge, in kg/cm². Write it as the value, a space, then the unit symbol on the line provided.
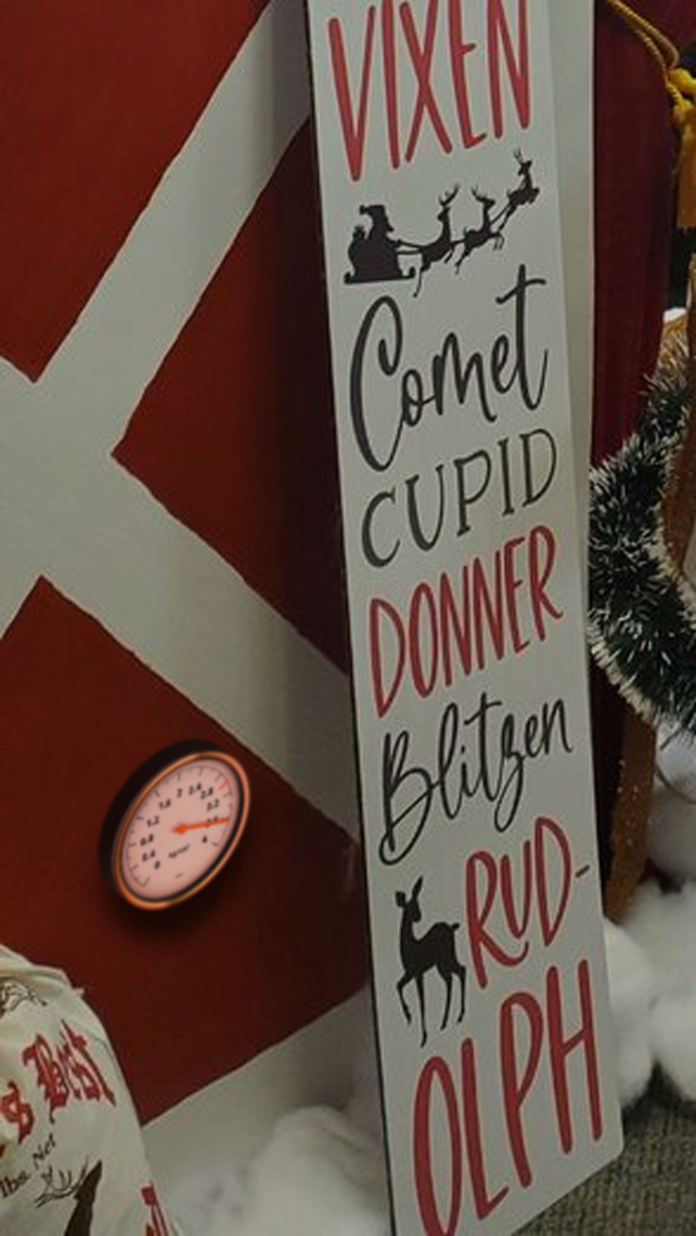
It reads 3.6 kg/cm²
